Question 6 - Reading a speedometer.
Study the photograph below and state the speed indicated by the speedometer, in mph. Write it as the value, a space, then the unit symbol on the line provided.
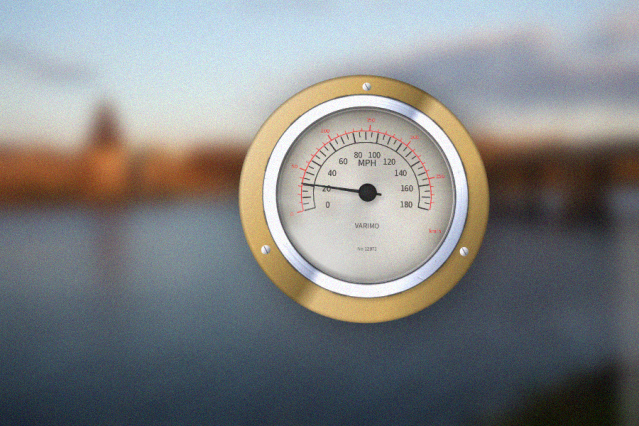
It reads 20 mph
